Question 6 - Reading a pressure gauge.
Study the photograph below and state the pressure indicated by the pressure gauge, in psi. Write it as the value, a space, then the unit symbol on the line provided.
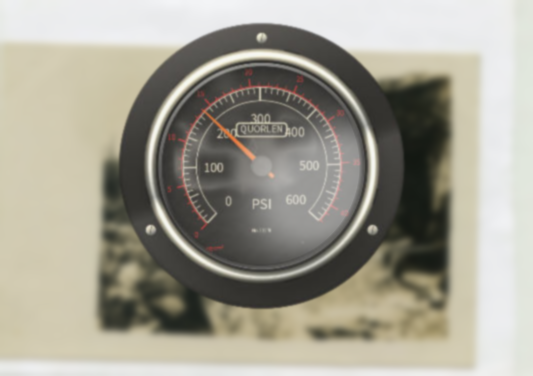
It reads 200 psi
